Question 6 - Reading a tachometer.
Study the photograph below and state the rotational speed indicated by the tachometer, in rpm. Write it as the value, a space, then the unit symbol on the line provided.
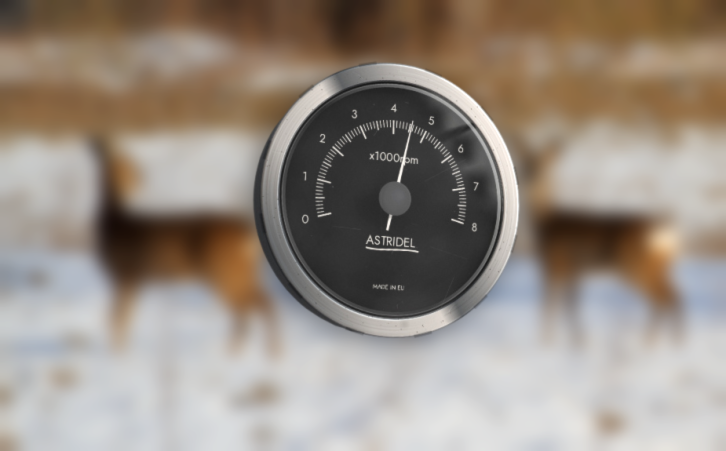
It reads 4500 rpm
